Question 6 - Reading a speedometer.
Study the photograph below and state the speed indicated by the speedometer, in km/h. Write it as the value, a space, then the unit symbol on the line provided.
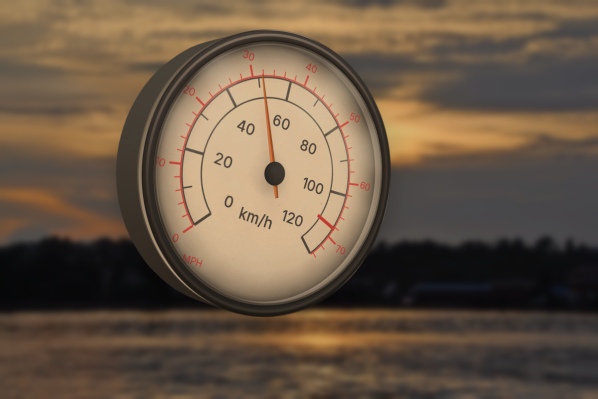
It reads 50 km/h
